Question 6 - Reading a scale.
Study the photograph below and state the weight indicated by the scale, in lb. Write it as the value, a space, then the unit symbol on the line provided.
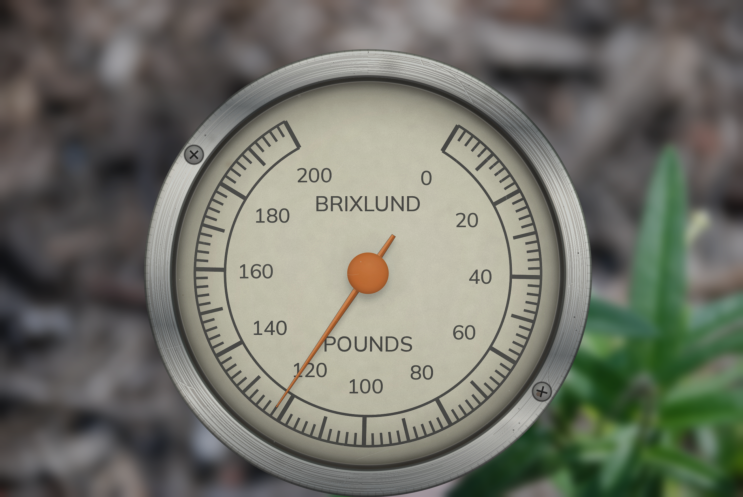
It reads 122 lb
